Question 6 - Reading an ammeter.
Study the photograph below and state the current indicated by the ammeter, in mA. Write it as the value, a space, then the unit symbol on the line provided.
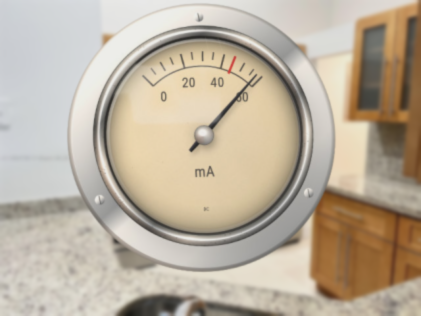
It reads 57.5 mA
